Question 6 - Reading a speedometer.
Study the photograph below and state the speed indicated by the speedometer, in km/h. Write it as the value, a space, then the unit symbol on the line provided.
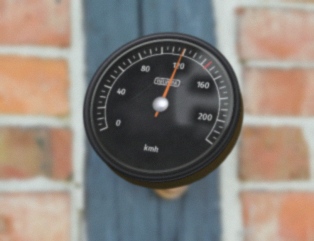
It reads 120 km/h
